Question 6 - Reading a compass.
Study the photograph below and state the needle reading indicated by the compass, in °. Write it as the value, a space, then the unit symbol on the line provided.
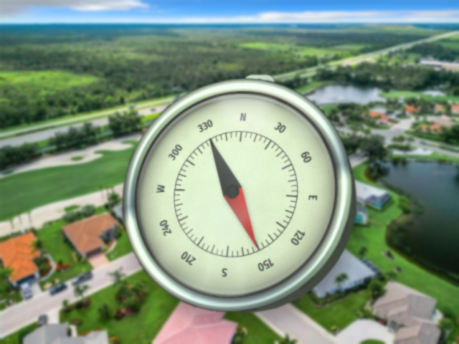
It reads 150 °
